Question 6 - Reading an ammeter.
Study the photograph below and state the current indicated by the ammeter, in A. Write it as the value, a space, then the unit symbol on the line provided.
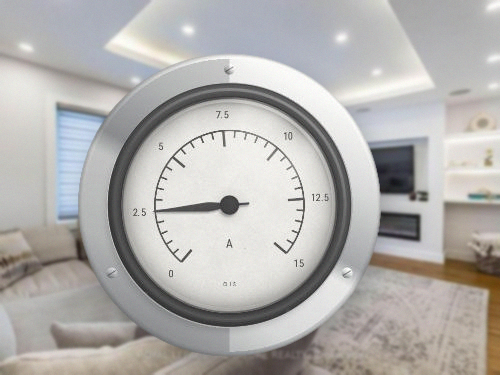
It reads 2.5 A
